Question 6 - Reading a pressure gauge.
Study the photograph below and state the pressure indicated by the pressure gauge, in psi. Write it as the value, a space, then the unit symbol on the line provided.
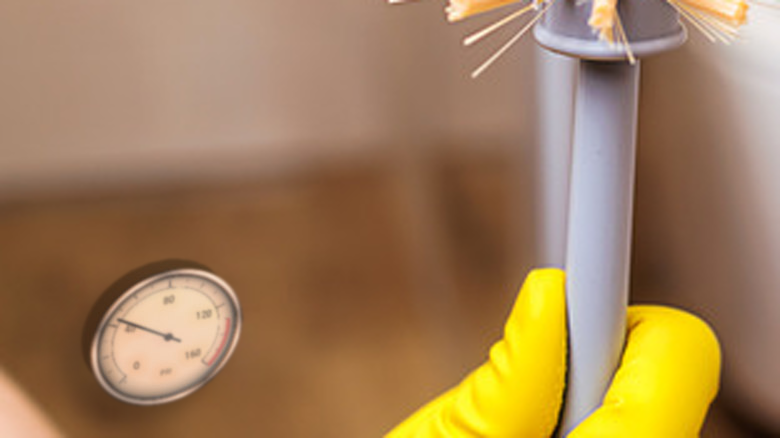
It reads 45 psi
